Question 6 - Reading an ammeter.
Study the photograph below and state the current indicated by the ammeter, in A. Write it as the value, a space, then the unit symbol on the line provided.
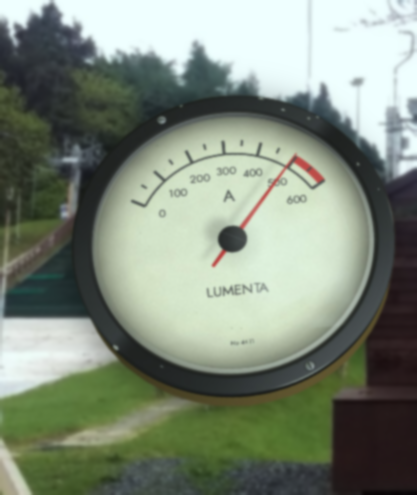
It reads 500 A
